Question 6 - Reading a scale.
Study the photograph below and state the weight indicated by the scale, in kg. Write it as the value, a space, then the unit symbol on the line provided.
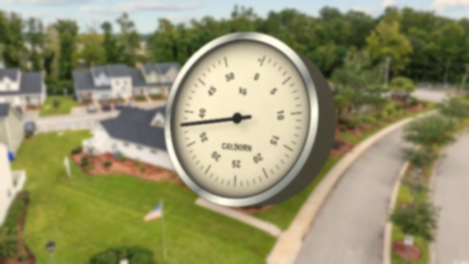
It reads 38 kg
